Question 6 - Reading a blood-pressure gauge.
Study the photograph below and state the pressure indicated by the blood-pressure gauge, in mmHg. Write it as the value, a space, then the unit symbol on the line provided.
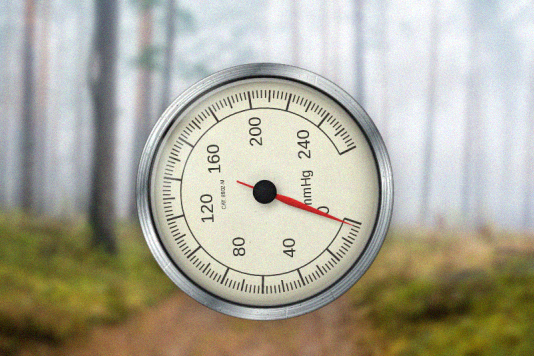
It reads 2 mmHg
